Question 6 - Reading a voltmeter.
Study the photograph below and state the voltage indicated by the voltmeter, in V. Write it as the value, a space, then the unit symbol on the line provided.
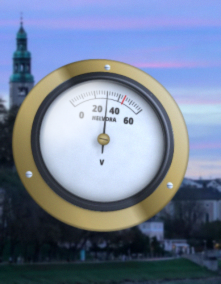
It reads 30 V
